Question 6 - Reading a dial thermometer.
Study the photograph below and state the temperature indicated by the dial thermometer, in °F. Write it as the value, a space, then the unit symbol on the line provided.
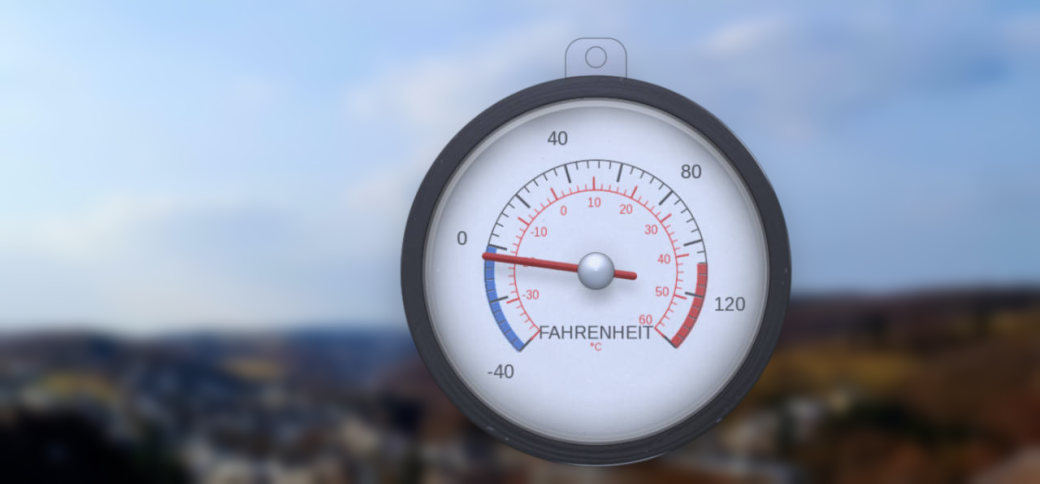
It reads -4 °F
